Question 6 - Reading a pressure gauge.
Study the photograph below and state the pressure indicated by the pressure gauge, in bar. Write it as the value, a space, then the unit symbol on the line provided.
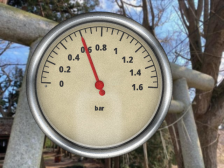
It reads 0.6 bar
